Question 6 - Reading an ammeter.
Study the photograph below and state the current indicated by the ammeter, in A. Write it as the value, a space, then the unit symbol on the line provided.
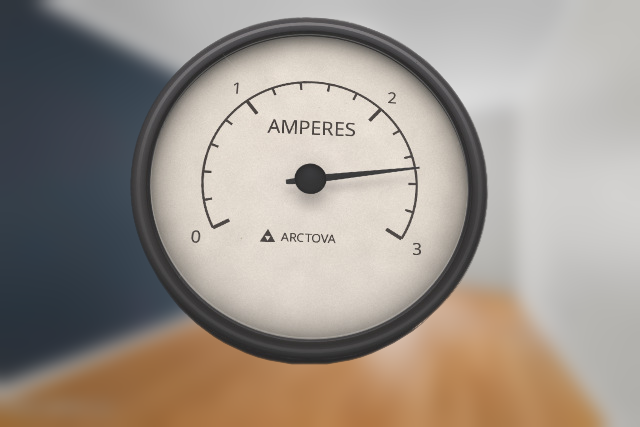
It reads 2.5 A
